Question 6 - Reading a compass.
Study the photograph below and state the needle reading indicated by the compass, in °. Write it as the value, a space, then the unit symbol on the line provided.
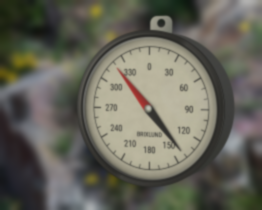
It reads 320 °
